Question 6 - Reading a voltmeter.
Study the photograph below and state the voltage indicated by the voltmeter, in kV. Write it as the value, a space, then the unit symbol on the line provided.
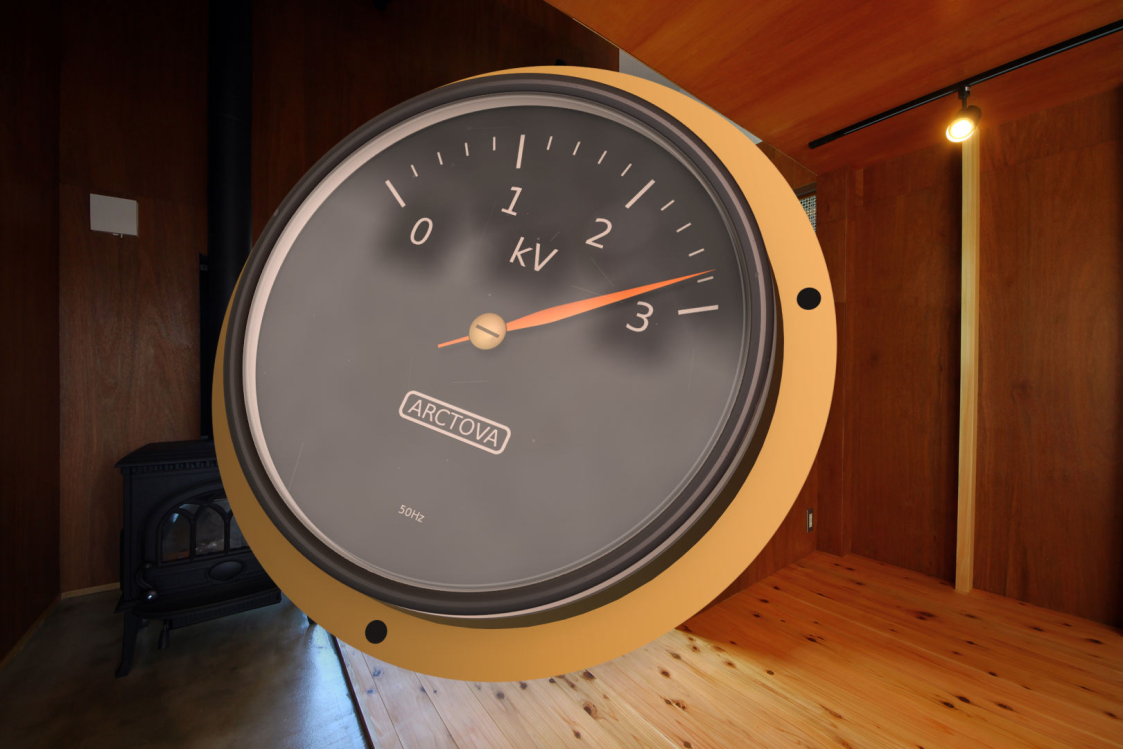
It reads 2.8 kV
